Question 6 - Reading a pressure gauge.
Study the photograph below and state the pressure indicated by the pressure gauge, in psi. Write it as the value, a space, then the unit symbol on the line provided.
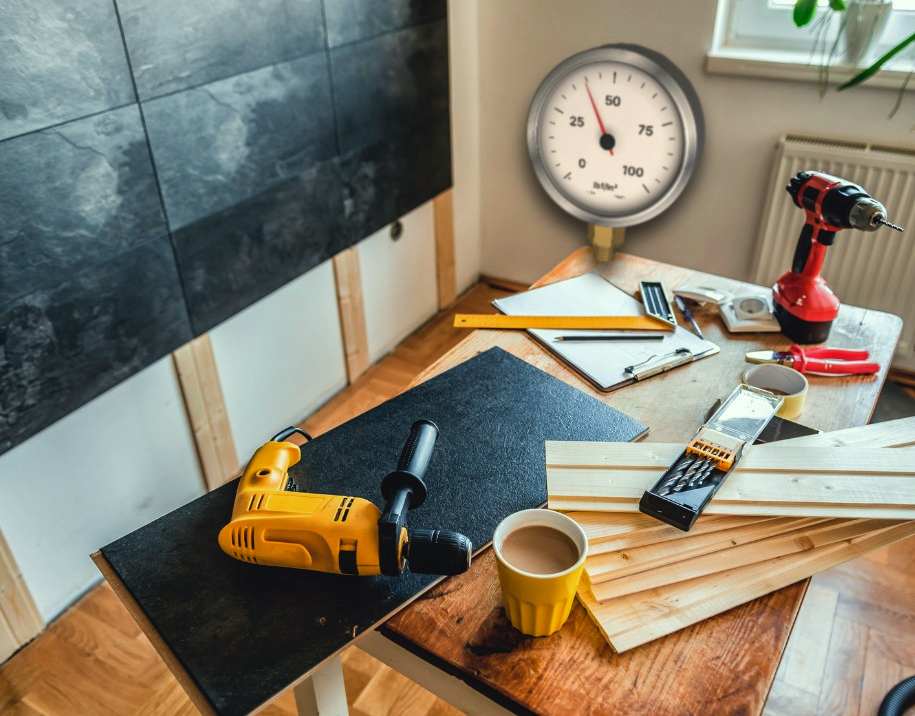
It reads 40 psi
